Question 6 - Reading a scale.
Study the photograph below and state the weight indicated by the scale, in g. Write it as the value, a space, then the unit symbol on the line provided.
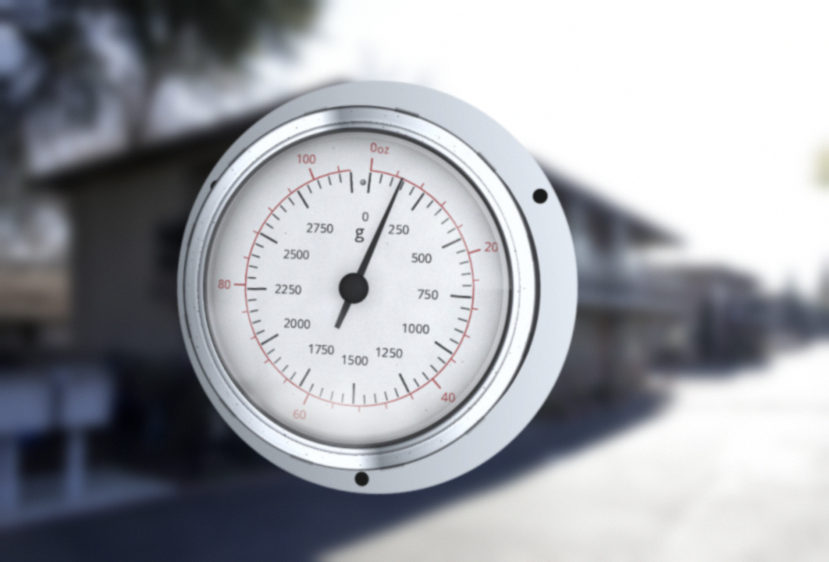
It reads 150 g
